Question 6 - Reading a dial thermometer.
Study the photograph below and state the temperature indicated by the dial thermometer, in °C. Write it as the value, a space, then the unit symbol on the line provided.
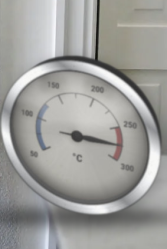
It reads 275 °C
